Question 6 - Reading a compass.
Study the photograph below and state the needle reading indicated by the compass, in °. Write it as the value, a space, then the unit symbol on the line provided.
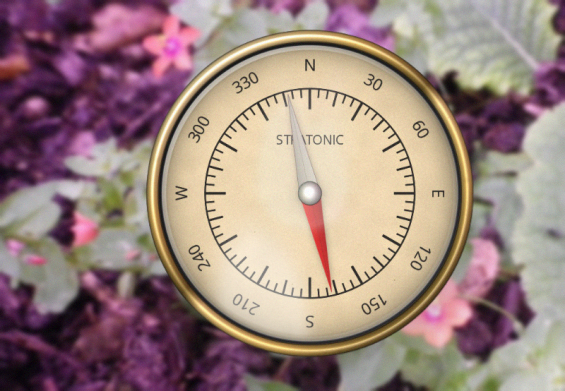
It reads 167.5 °
